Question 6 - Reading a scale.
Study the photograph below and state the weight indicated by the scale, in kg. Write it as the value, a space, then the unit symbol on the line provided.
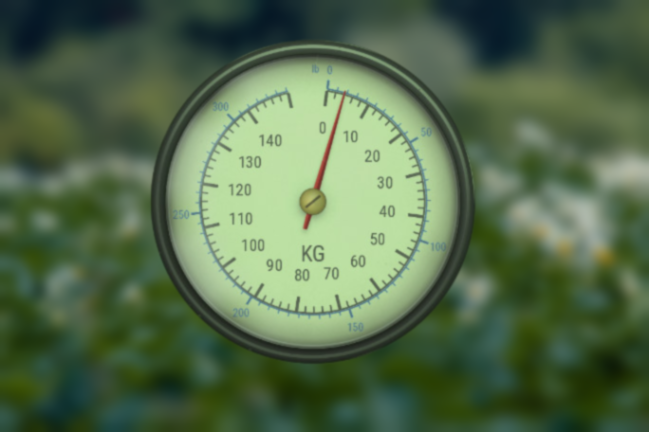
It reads 4 kg
